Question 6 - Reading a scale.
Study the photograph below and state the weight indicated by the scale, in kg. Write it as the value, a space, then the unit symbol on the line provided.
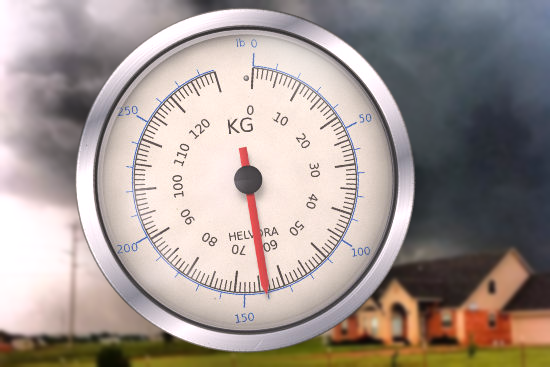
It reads 64 kg
